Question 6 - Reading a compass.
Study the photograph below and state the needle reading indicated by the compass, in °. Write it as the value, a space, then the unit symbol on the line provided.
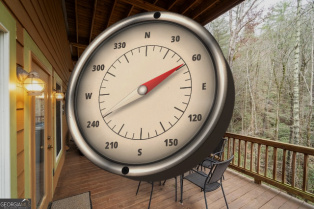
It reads 60 °
